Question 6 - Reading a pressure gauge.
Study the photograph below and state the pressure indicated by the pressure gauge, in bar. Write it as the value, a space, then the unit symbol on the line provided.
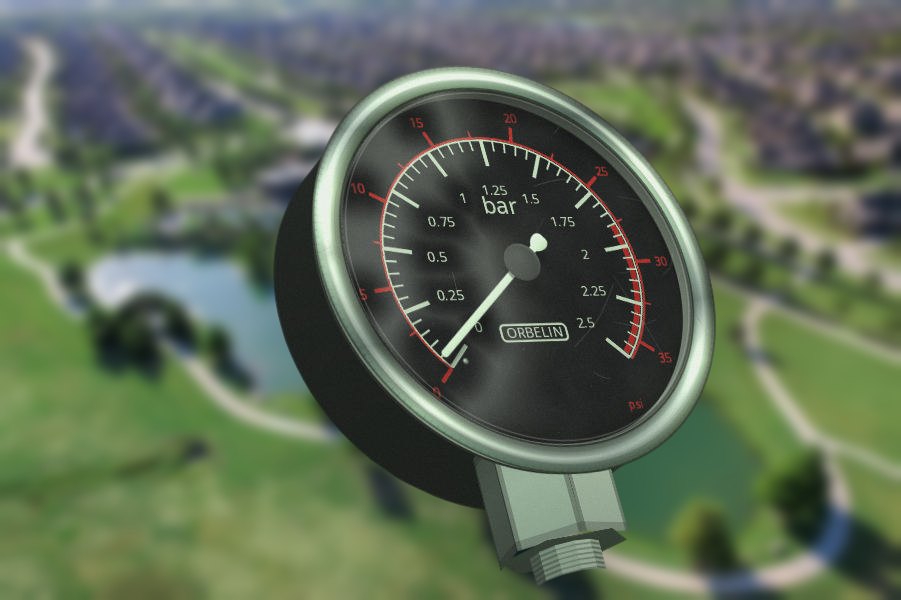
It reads 0.05 bar
